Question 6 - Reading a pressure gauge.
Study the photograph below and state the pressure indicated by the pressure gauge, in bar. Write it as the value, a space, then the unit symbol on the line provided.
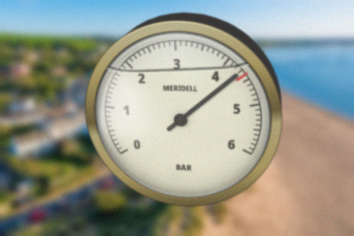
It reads 4.3 bar
